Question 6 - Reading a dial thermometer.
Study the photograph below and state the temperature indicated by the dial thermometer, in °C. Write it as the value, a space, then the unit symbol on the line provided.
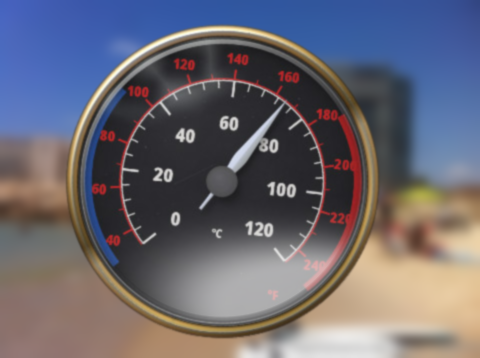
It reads 74 °C
